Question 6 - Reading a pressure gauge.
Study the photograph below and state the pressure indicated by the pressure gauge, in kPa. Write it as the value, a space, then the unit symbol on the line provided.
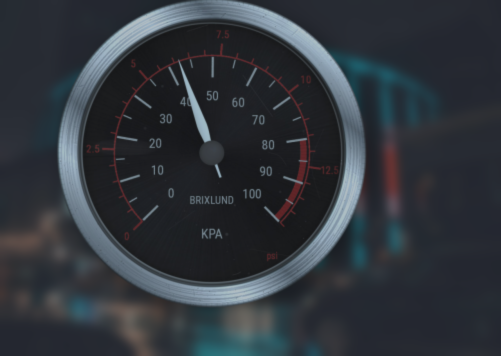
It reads 42.5 kPa
